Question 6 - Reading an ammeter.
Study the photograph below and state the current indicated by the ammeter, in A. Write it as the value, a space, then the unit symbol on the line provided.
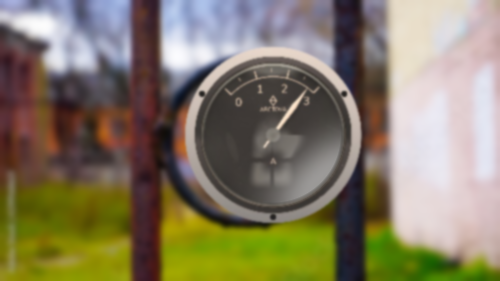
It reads 2.75 A
